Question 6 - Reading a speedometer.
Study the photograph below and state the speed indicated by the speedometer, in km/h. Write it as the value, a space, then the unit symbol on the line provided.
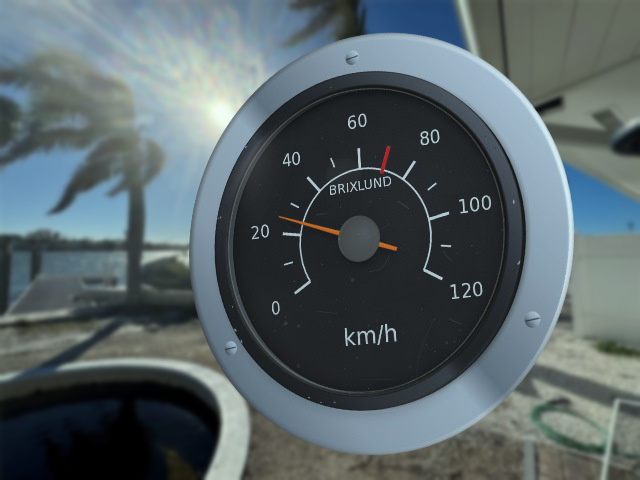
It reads 25 km/h
